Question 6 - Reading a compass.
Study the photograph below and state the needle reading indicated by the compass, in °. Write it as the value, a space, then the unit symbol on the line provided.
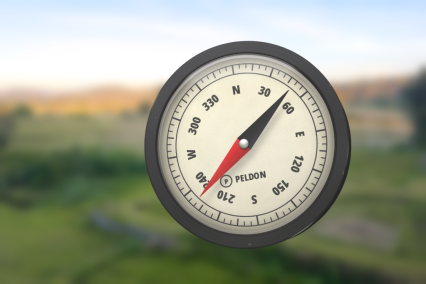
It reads 230 °
